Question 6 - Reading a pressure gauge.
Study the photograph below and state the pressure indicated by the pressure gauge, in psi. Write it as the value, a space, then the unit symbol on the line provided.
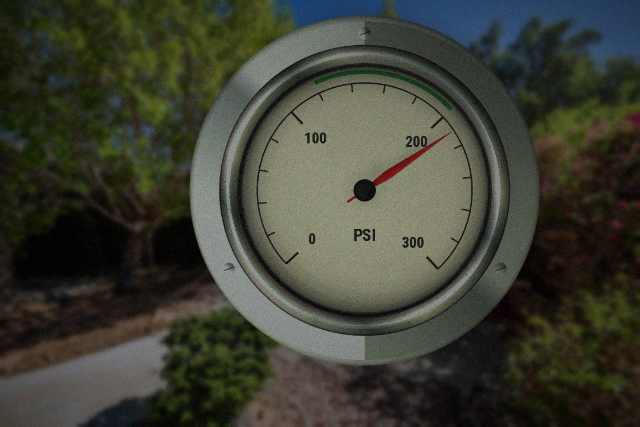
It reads 210 psi
